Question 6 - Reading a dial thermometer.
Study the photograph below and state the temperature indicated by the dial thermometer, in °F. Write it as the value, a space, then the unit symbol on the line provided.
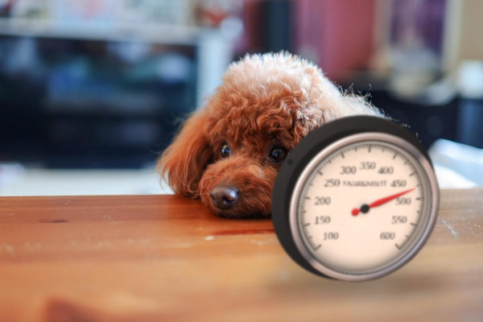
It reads 475 °F
